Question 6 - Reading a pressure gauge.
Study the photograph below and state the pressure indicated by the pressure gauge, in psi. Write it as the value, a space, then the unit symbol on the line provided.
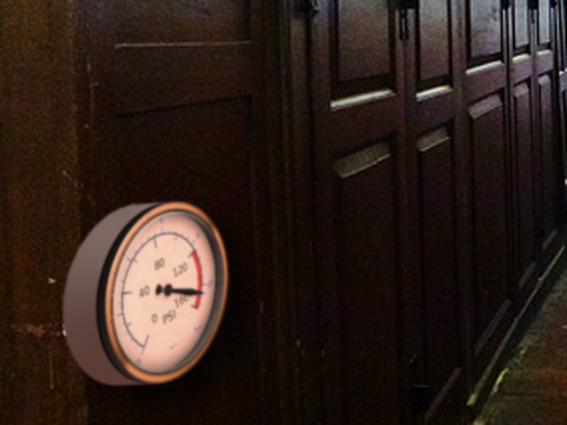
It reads 150 psi
